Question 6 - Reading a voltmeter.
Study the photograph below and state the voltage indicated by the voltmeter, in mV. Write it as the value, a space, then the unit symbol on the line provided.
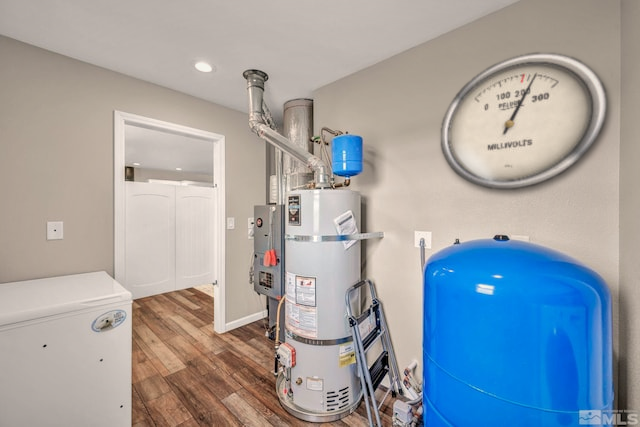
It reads 220 mV
